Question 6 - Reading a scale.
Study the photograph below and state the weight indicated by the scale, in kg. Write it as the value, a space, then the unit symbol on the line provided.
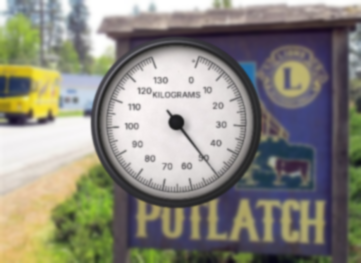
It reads 50 kg
